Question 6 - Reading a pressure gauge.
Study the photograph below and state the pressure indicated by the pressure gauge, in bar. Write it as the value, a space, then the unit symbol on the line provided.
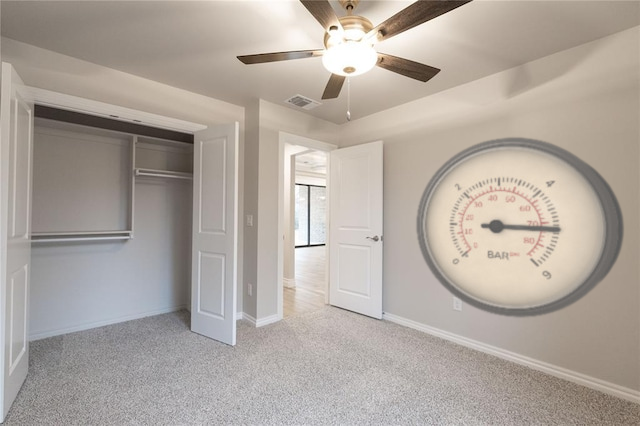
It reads 5 bar
